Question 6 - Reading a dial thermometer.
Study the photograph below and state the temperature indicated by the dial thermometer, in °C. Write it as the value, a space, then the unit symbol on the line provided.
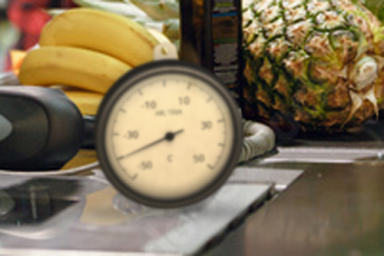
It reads -40 °C
